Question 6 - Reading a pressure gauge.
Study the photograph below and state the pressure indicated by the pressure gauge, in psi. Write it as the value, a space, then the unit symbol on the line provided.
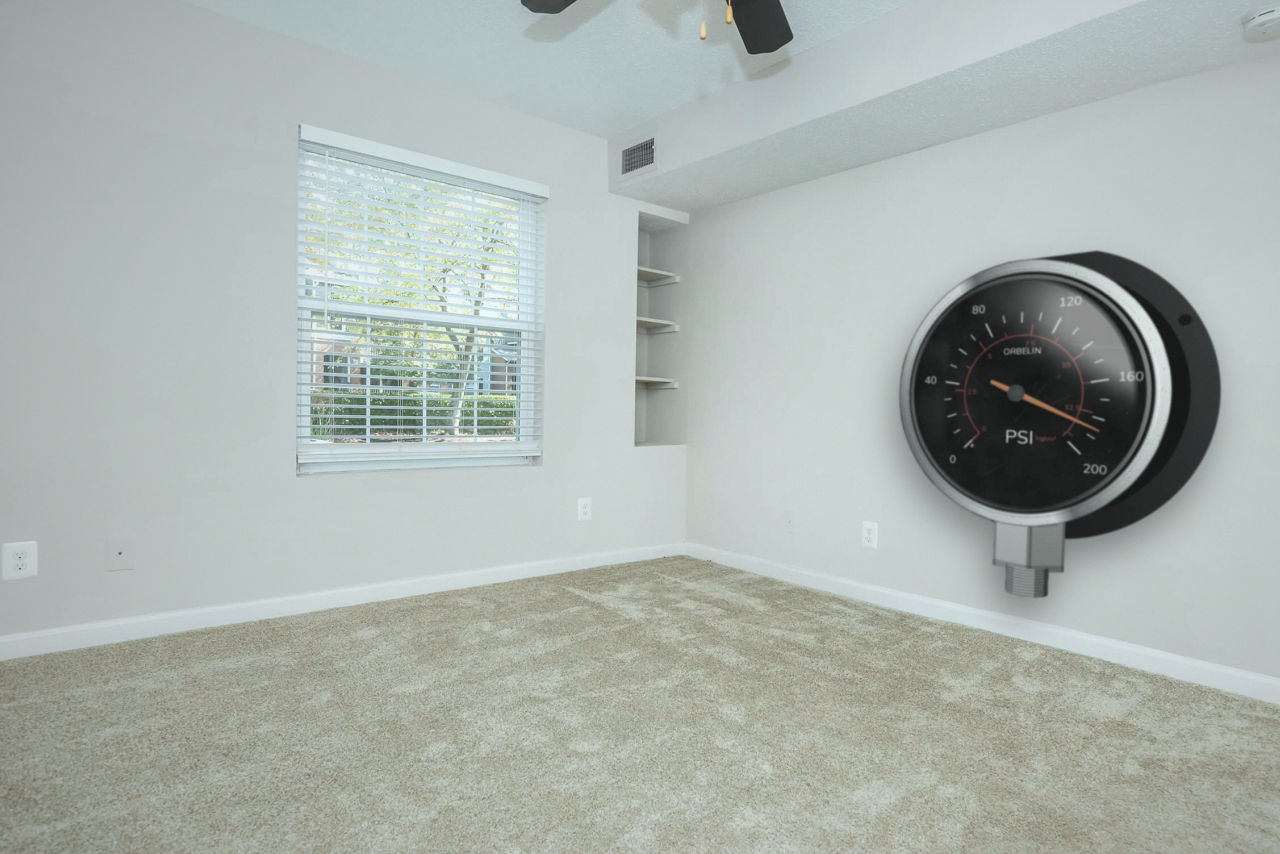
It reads 185 psi
